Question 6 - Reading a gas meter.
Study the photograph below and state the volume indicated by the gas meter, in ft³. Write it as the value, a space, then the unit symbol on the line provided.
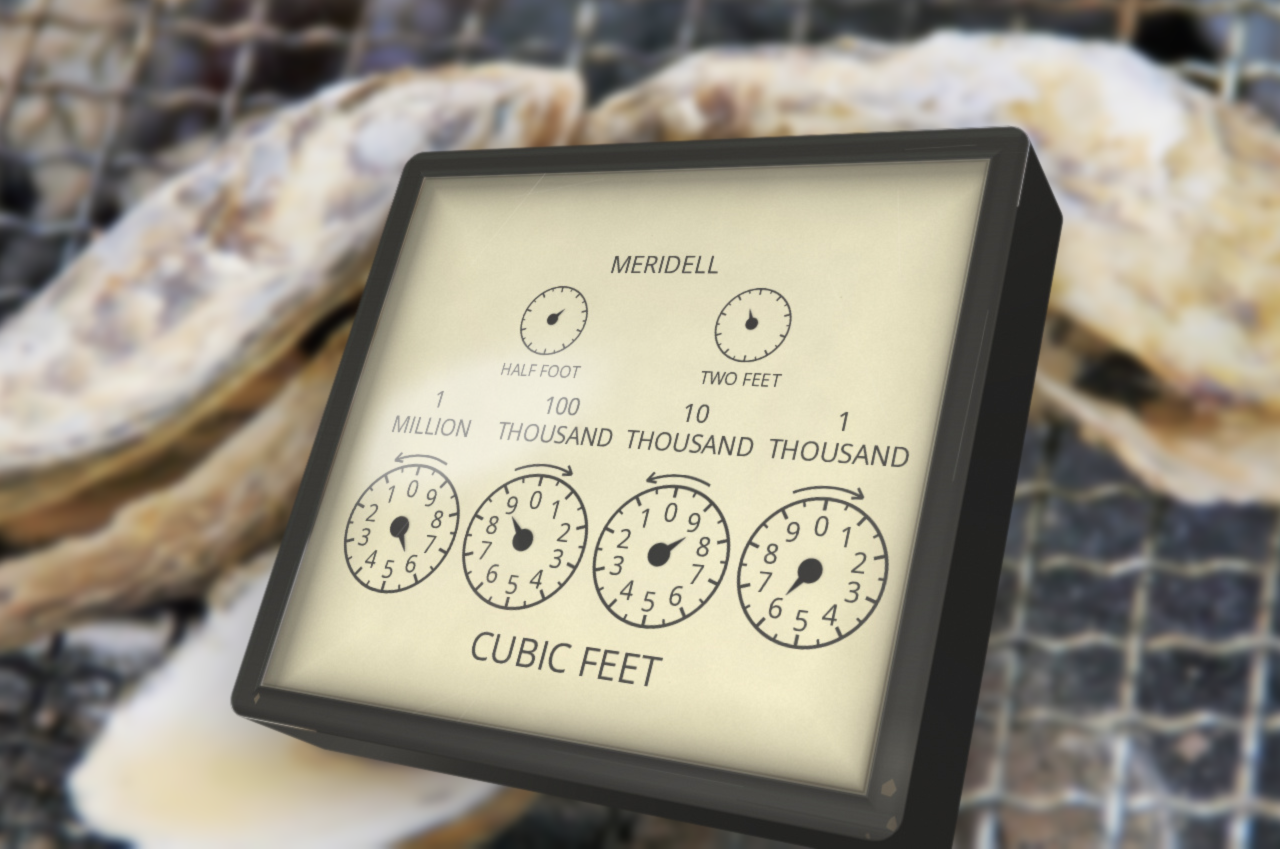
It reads 588600 ft³
